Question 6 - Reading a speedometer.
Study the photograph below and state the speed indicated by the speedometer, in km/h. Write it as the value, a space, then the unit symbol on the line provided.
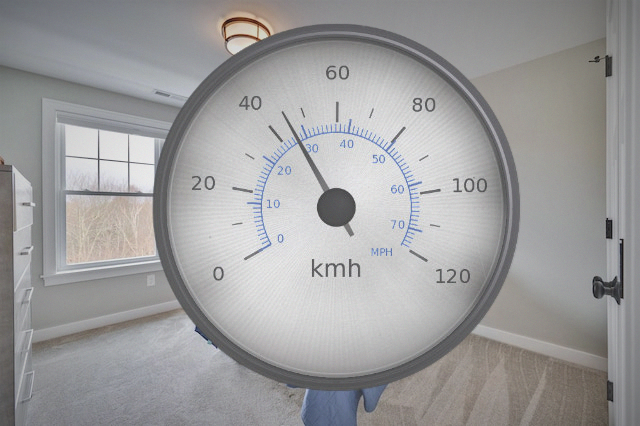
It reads 45 km/h
